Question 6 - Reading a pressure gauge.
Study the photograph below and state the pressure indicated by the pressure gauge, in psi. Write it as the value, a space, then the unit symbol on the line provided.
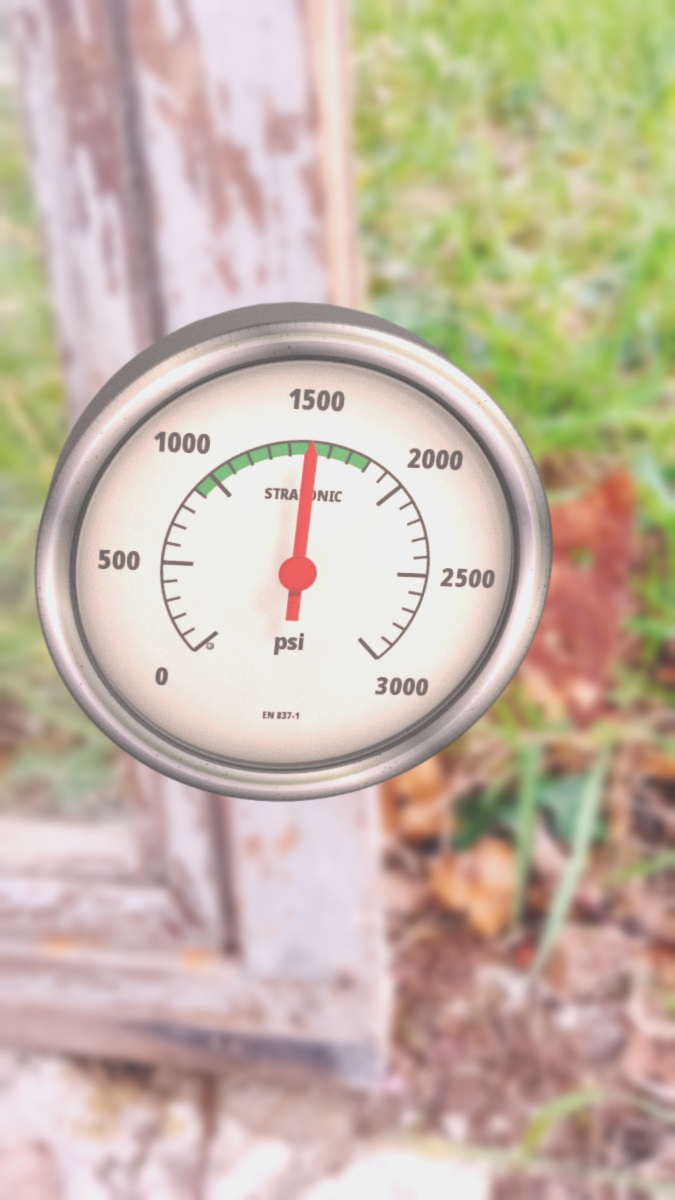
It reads 1500 psi
